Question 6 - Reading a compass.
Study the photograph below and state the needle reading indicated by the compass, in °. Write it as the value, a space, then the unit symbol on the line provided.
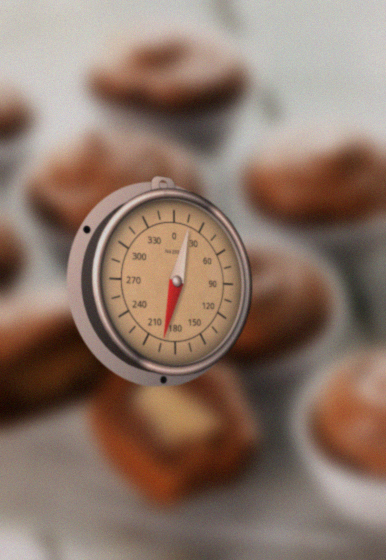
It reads 195 °
